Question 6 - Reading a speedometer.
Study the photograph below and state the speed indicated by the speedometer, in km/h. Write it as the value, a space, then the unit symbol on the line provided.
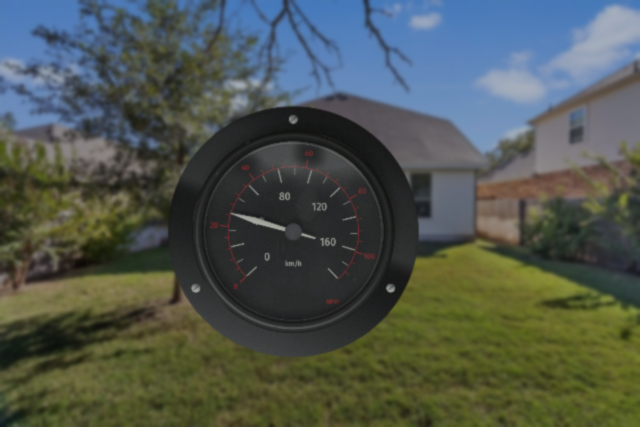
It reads 40 km/h
